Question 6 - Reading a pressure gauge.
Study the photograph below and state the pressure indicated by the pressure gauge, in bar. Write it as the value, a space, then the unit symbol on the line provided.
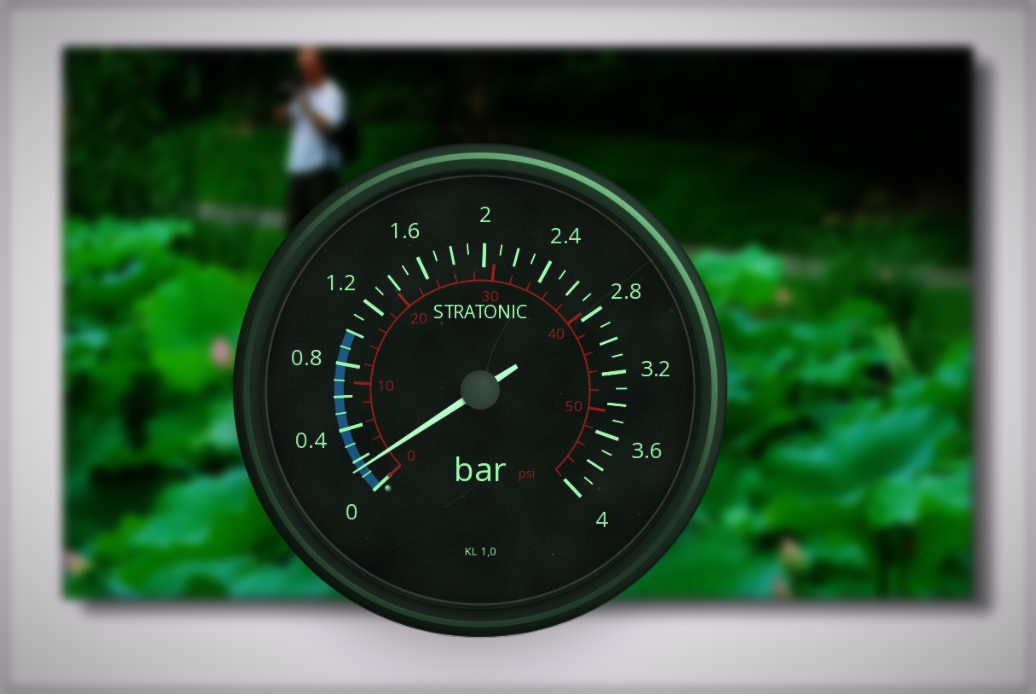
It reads 0.15 bar
